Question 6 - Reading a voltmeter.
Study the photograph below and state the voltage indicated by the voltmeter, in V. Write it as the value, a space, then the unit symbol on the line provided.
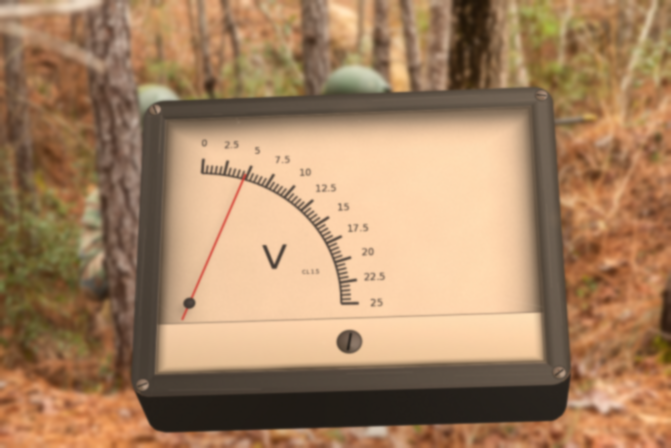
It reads 5 V
